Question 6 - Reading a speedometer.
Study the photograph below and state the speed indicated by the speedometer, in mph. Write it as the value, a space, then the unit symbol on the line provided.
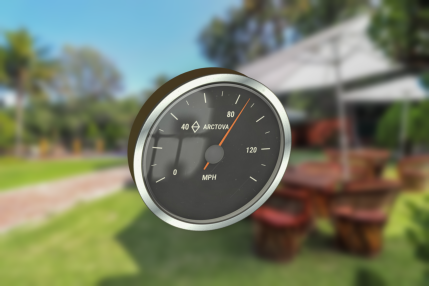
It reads 85 mph
